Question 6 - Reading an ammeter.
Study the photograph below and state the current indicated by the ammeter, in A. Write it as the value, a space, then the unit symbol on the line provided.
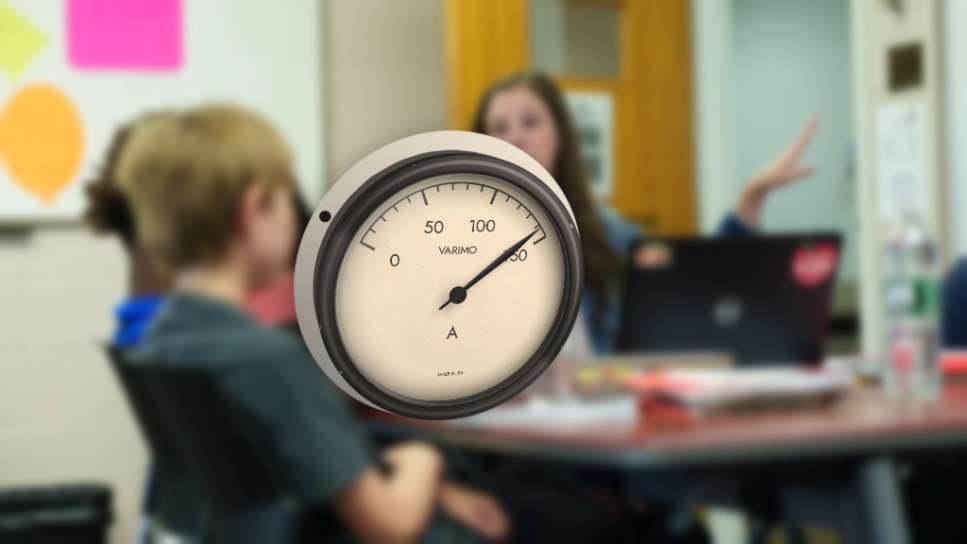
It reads 140 A
